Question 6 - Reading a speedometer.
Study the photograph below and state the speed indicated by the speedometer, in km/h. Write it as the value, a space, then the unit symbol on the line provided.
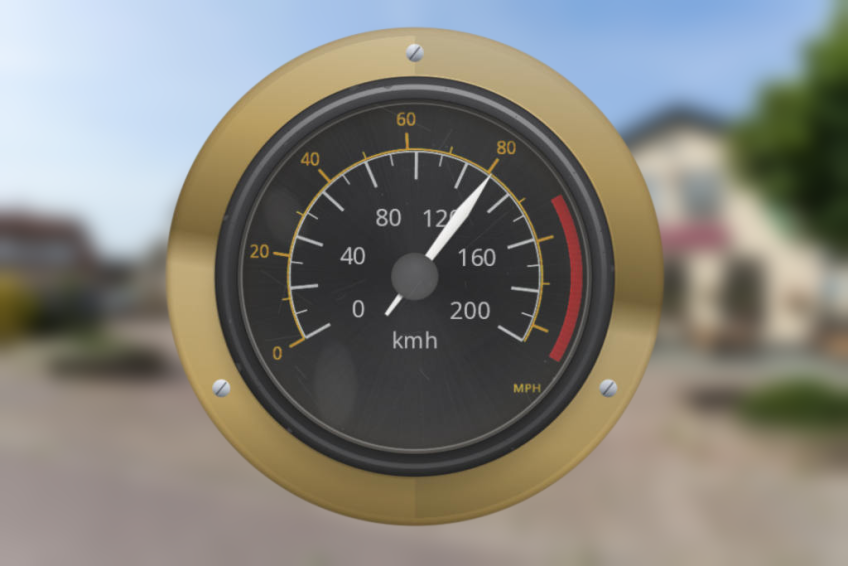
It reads 130 km/h
